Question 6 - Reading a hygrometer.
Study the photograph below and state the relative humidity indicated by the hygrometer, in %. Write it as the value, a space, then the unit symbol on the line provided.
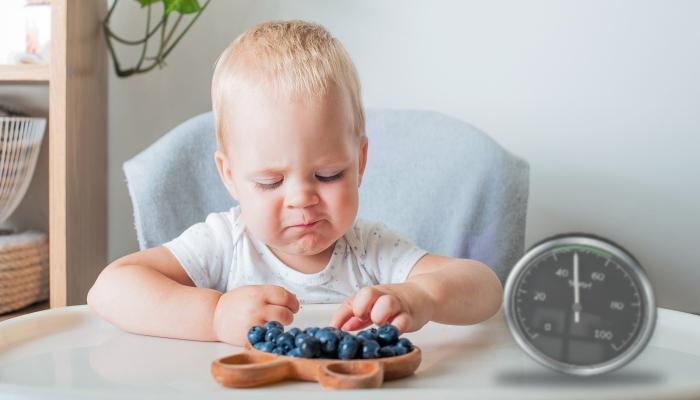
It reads 48 %
